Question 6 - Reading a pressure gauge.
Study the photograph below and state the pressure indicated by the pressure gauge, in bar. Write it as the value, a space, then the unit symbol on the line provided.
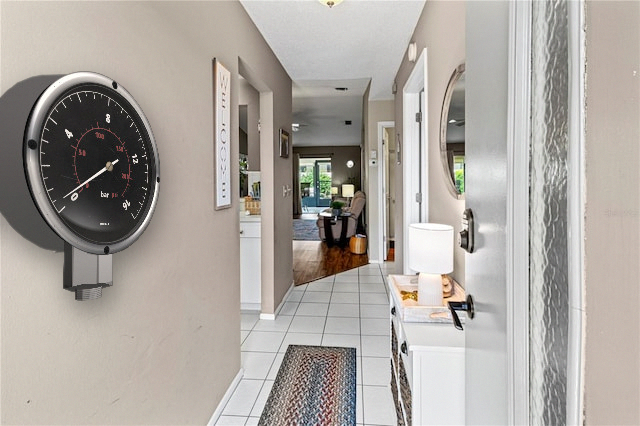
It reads 0.5 bar
